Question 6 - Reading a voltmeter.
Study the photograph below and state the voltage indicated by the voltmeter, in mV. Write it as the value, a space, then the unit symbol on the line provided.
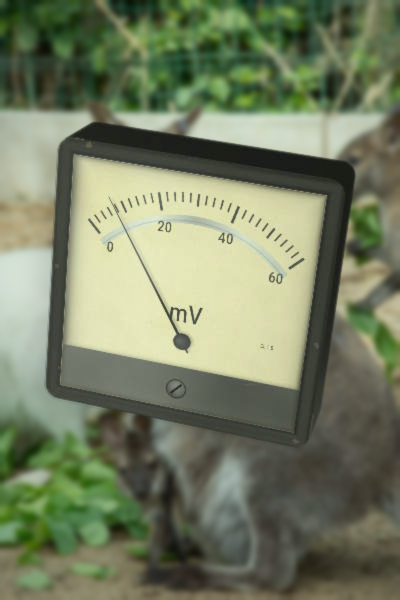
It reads 8 mV
